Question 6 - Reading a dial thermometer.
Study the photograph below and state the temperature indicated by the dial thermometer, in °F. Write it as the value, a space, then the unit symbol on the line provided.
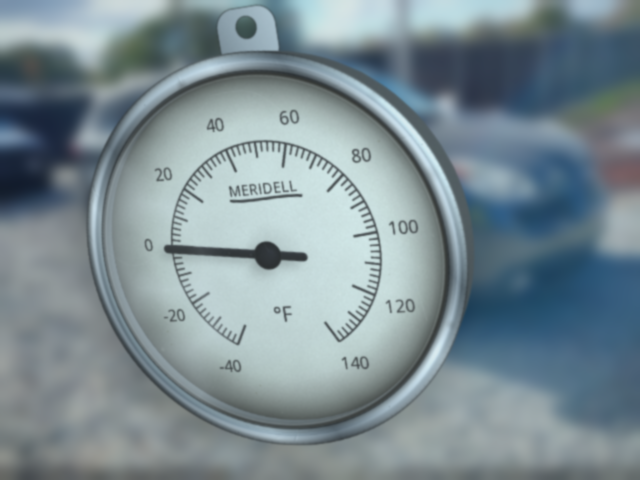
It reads 0 °F
